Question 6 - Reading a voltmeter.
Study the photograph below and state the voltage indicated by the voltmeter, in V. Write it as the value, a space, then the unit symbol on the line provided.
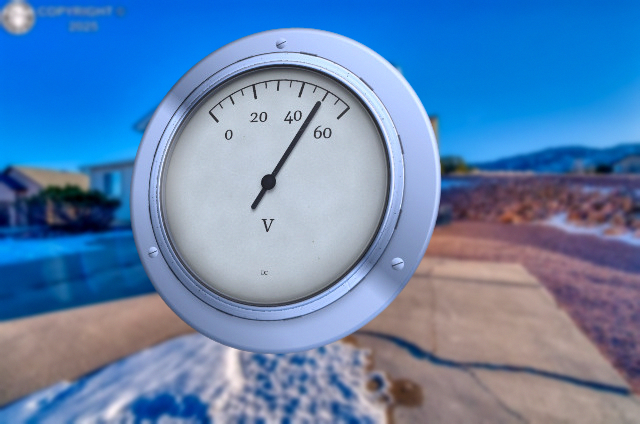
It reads 50 V
